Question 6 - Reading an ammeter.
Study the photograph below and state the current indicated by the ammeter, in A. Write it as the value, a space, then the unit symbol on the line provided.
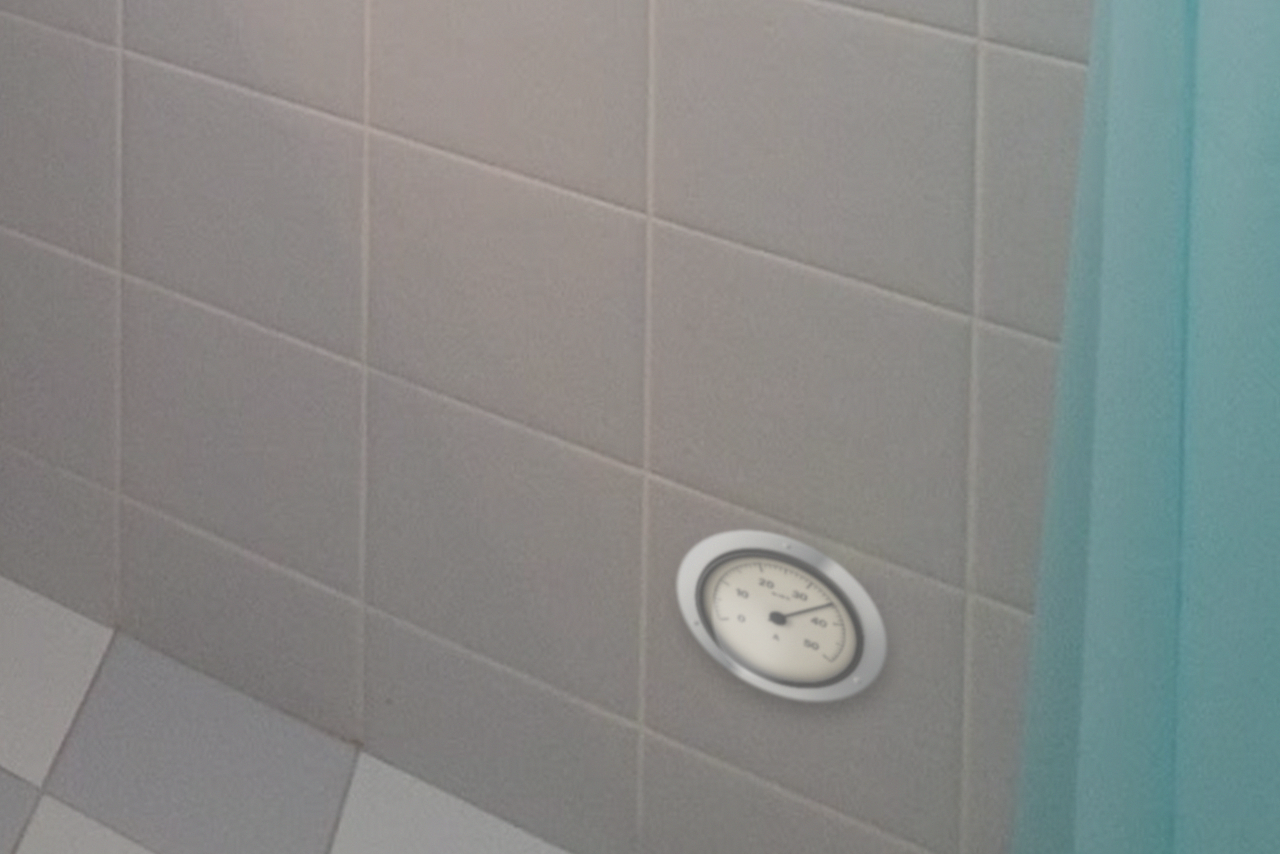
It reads 35 A
